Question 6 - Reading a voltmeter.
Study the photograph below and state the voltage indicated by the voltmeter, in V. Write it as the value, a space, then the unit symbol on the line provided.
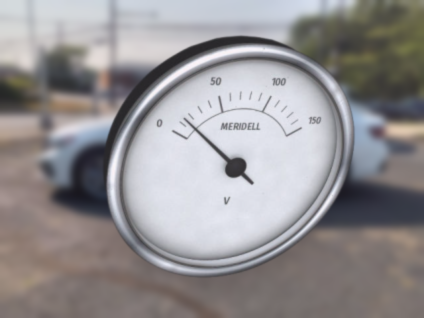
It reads 15 V
